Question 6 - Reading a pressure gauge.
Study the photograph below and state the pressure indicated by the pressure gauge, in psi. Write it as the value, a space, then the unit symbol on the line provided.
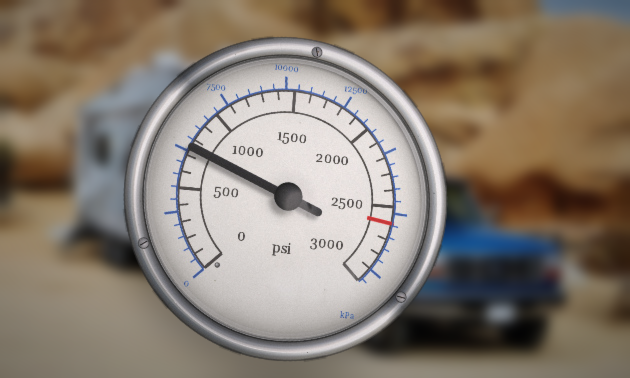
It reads 750 psi
